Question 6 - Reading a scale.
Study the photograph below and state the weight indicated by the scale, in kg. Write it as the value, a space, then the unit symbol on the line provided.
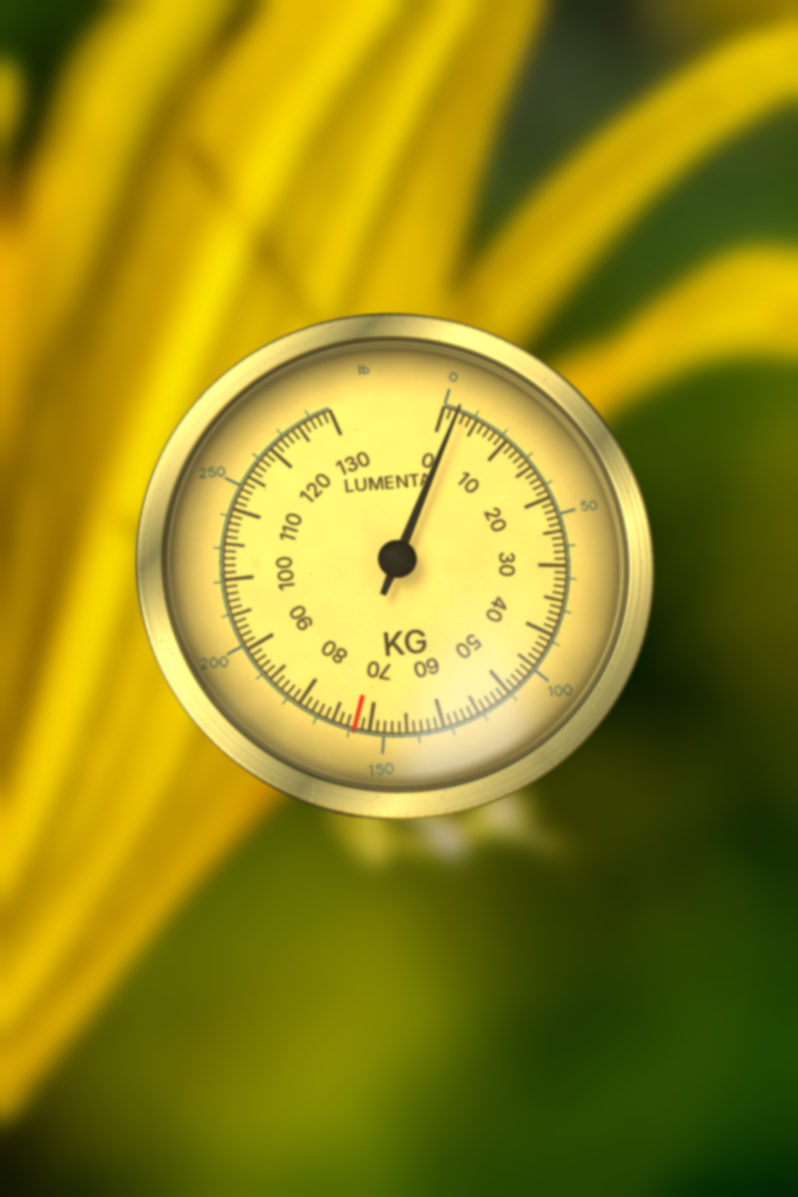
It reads 2 kg
